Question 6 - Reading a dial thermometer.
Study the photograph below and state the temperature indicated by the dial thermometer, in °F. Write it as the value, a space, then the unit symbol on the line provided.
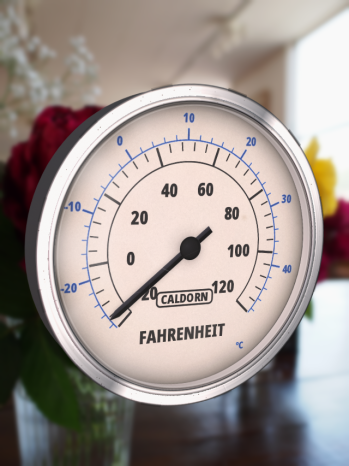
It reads -16 °F
